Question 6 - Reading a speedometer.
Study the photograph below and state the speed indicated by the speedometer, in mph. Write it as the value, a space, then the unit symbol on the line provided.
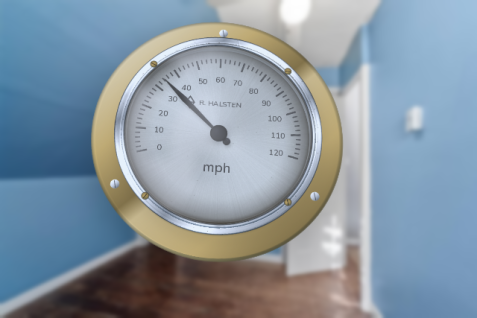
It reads 34 mph
